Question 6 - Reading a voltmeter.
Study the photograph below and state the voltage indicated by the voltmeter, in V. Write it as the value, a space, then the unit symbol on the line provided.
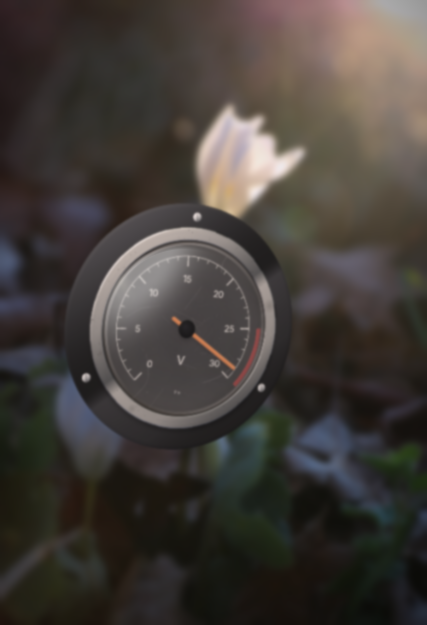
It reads 29 V
